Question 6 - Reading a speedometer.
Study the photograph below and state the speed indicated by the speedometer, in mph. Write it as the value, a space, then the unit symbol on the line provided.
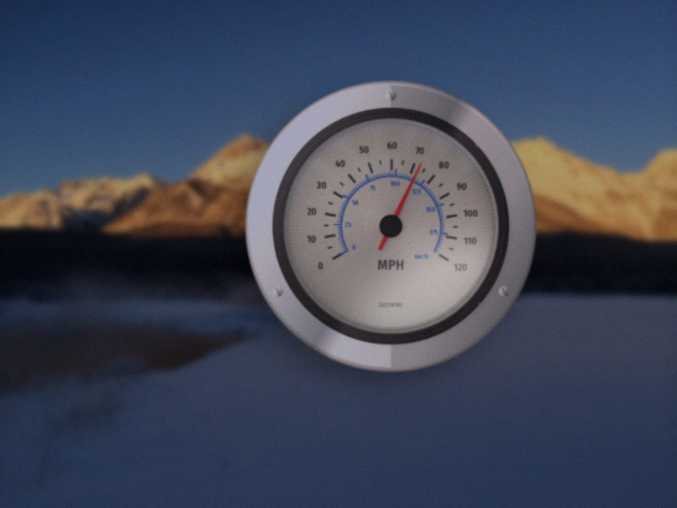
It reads 72.5 mph
